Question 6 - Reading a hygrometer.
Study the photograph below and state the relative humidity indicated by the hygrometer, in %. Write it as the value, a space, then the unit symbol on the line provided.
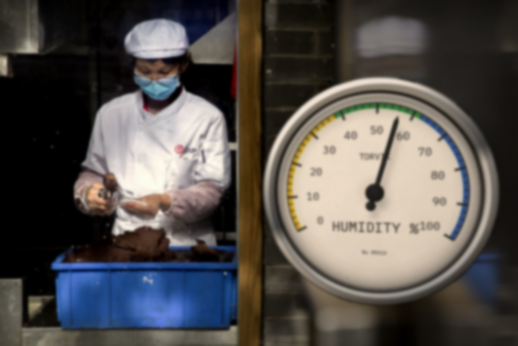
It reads 56 %
